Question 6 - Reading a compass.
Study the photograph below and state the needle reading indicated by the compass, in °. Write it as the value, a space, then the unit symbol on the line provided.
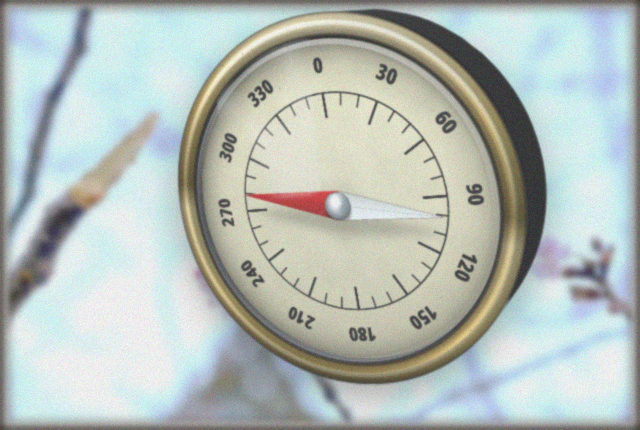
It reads 280 °
